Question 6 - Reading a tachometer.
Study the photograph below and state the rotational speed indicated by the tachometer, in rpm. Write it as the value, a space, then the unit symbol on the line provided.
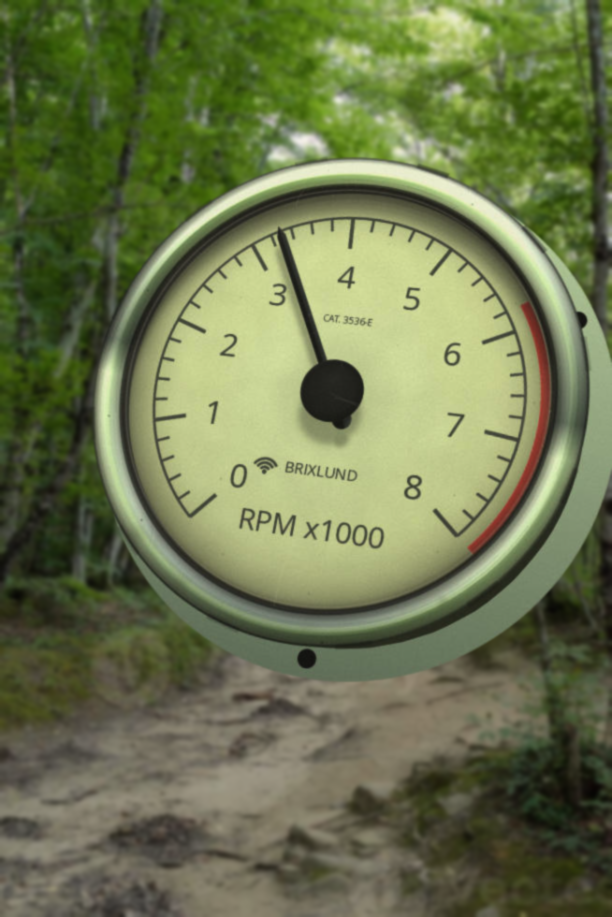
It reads 3300 rpm
